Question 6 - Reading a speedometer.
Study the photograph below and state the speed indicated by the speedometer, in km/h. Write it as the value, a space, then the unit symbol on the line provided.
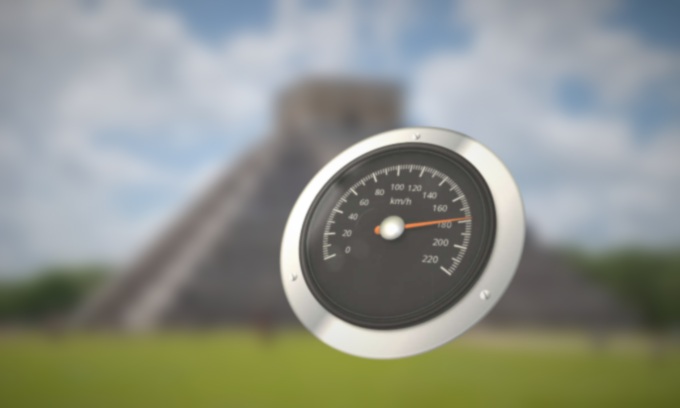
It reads 180 km/h
